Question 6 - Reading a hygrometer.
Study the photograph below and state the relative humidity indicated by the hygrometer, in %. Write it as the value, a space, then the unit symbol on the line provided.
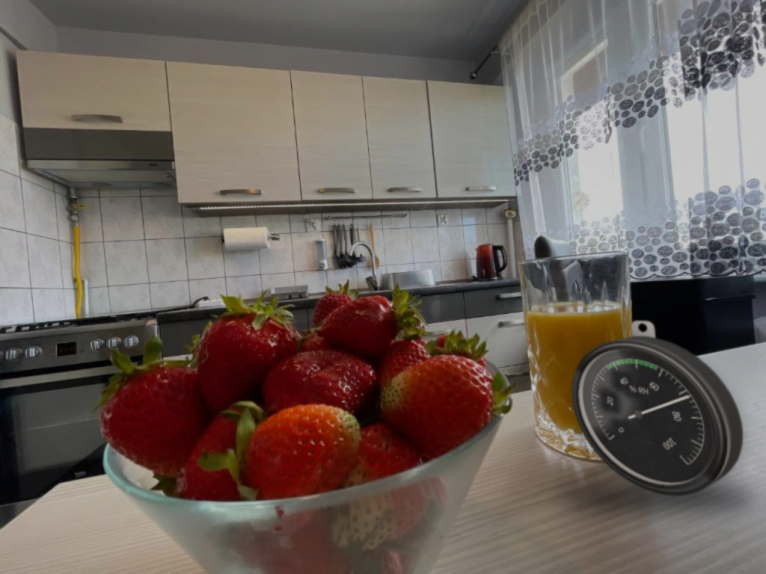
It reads 72 %
